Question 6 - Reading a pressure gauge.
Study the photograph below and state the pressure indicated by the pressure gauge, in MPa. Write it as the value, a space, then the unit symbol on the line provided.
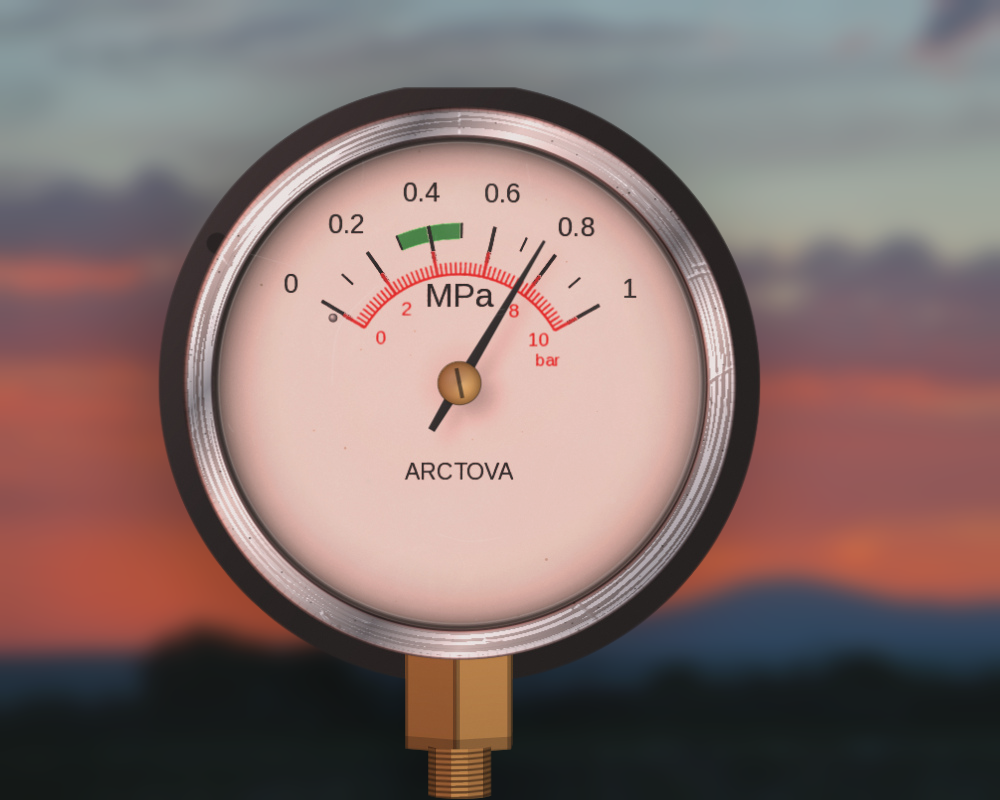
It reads 0.75 MPa
